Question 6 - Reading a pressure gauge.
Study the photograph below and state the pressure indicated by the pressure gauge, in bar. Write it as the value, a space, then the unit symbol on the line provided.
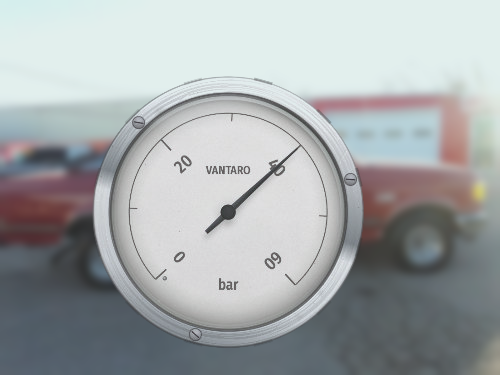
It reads 40 bar
